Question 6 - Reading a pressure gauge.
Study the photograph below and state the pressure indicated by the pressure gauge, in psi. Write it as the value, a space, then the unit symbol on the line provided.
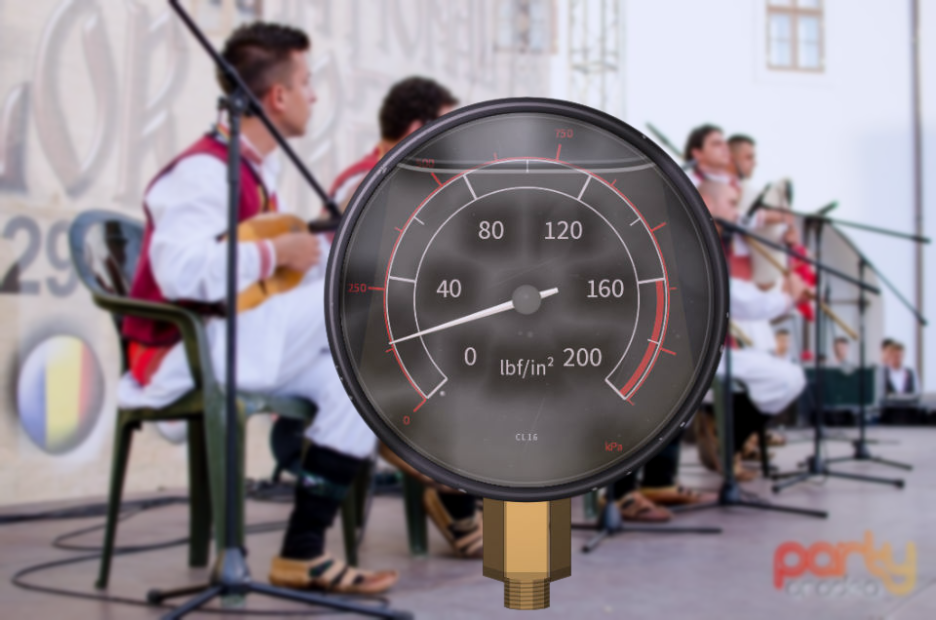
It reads 20 psi
